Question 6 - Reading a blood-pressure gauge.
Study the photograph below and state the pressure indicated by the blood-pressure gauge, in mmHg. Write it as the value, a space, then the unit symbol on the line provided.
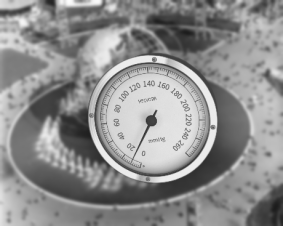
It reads 10 mmHg
